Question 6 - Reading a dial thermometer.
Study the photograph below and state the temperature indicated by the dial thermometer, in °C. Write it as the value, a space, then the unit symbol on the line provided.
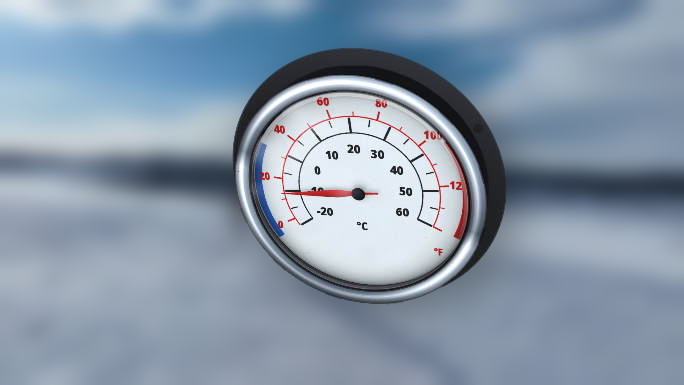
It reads -10 °C
